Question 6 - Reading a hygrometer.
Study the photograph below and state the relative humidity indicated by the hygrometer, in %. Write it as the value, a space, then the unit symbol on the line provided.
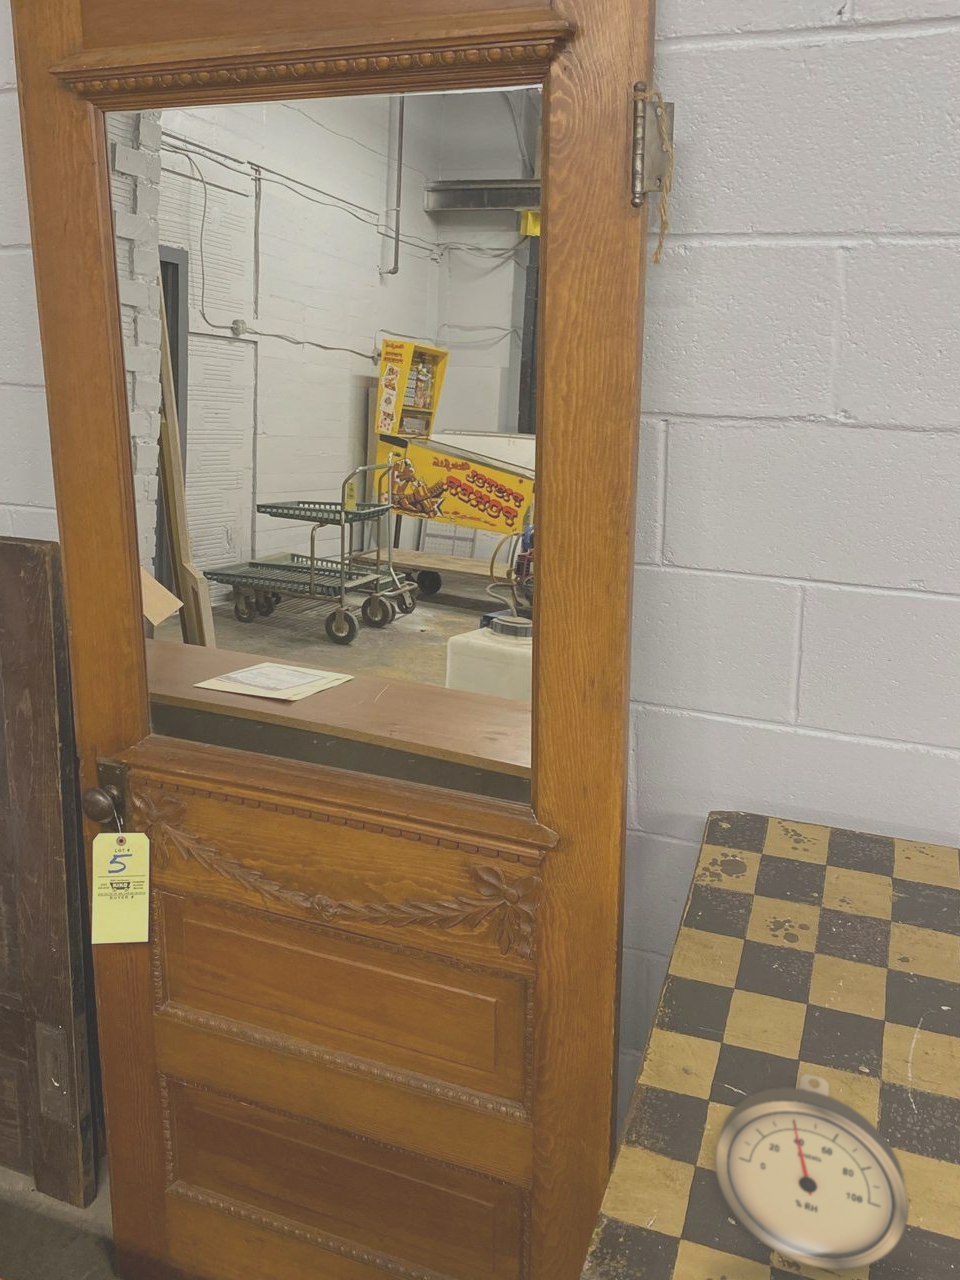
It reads 40 %
